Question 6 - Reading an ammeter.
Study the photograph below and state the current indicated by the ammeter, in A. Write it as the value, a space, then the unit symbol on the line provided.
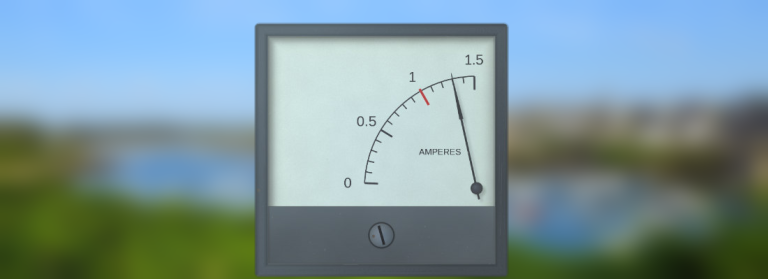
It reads 1.3 A
